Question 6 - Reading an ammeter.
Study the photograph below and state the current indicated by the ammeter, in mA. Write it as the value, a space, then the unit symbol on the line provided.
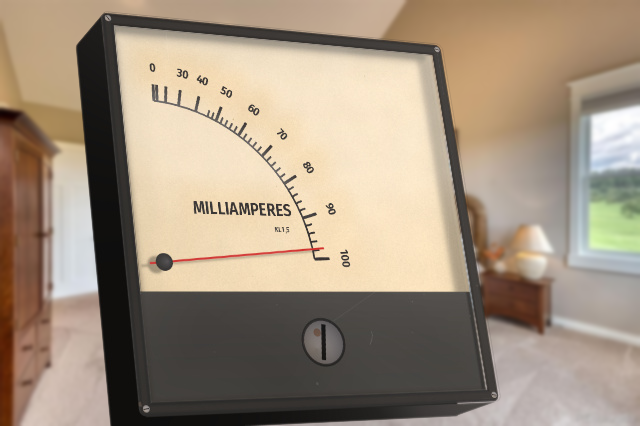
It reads 98 mA
